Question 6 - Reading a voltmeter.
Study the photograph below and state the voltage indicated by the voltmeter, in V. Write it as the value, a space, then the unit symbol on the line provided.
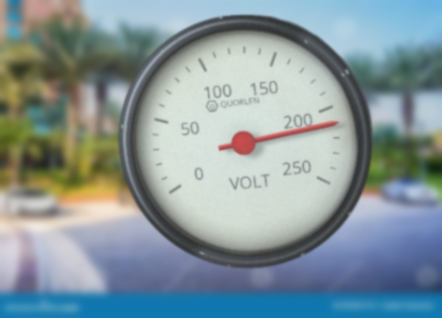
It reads 210 V
